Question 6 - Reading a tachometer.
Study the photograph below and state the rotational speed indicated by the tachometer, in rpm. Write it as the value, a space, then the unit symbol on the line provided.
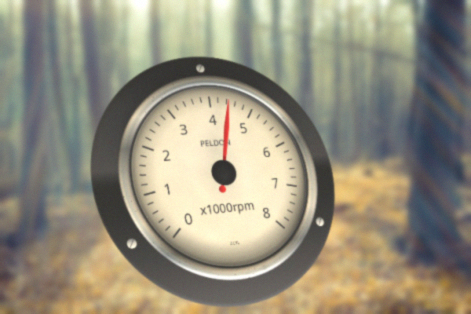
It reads 4400 rpm
